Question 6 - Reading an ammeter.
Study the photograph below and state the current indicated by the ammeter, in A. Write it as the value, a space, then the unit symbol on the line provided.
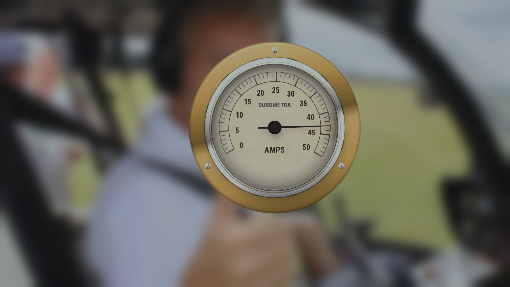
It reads 43 A
